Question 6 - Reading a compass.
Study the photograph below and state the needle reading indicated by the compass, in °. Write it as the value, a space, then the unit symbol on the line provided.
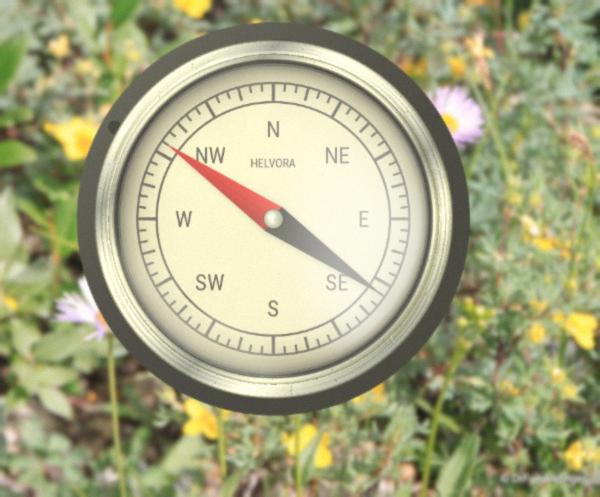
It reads 305 °
